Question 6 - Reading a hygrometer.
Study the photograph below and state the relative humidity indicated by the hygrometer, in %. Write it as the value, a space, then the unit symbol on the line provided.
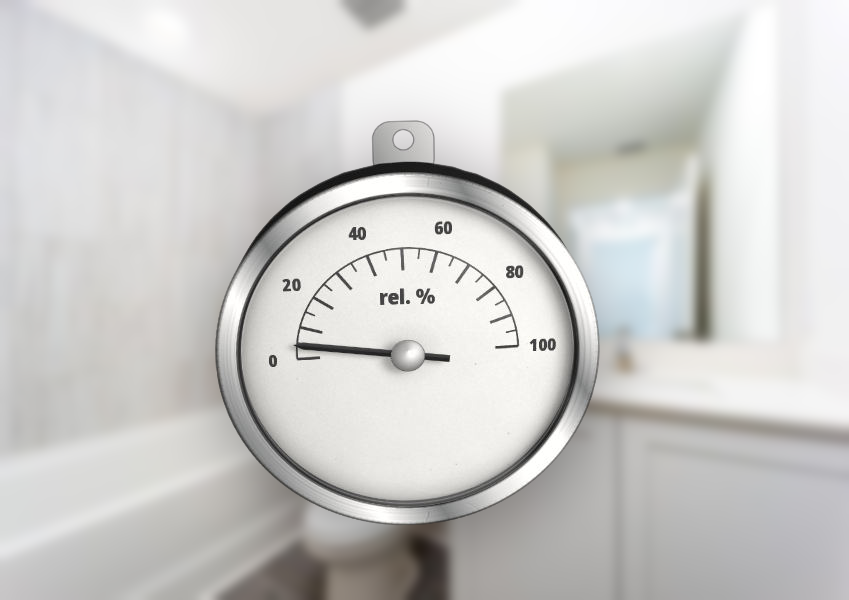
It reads 5 %
